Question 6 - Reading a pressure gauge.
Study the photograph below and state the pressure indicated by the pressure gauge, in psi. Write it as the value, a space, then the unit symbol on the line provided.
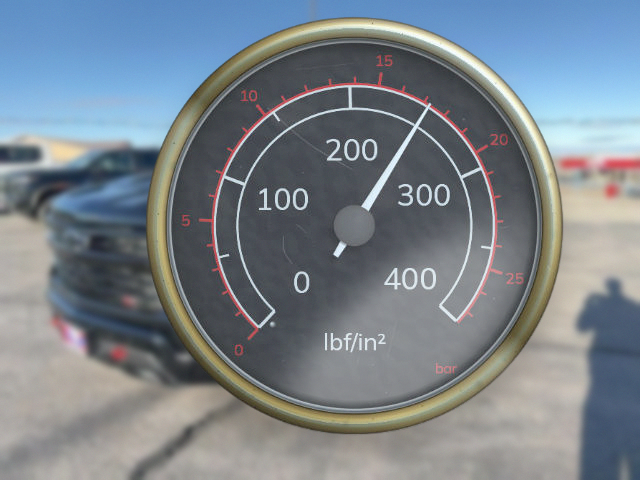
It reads 250 psi
